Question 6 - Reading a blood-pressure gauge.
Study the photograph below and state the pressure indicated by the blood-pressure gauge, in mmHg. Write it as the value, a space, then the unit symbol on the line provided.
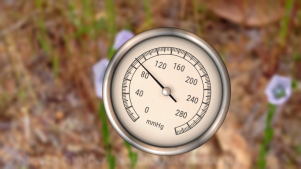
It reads 90 mmHg
